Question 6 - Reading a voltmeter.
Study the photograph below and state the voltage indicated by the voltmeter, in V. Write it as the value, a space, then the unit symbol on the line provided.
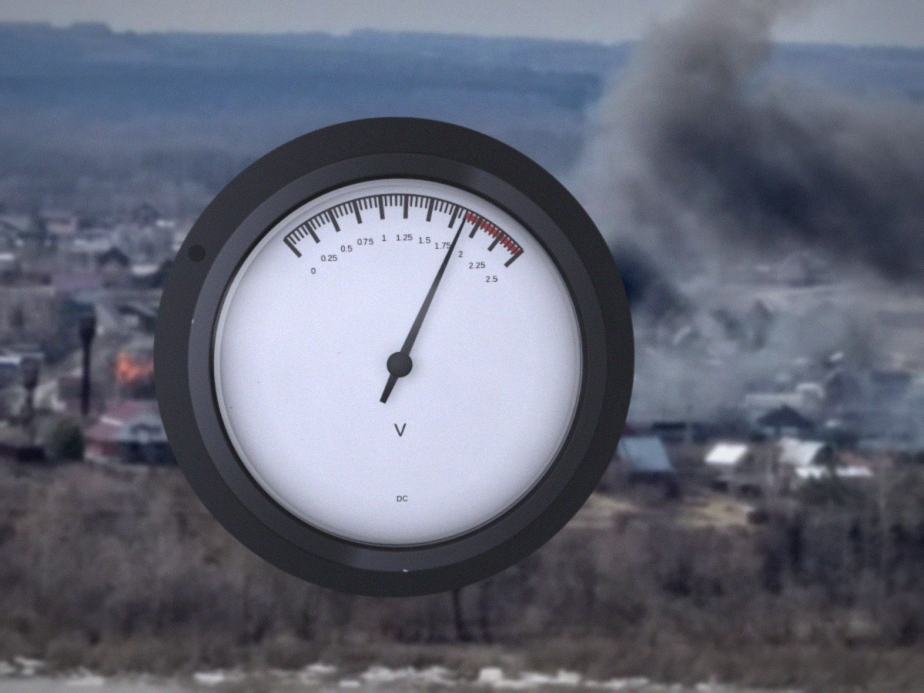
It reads 1.85 V
